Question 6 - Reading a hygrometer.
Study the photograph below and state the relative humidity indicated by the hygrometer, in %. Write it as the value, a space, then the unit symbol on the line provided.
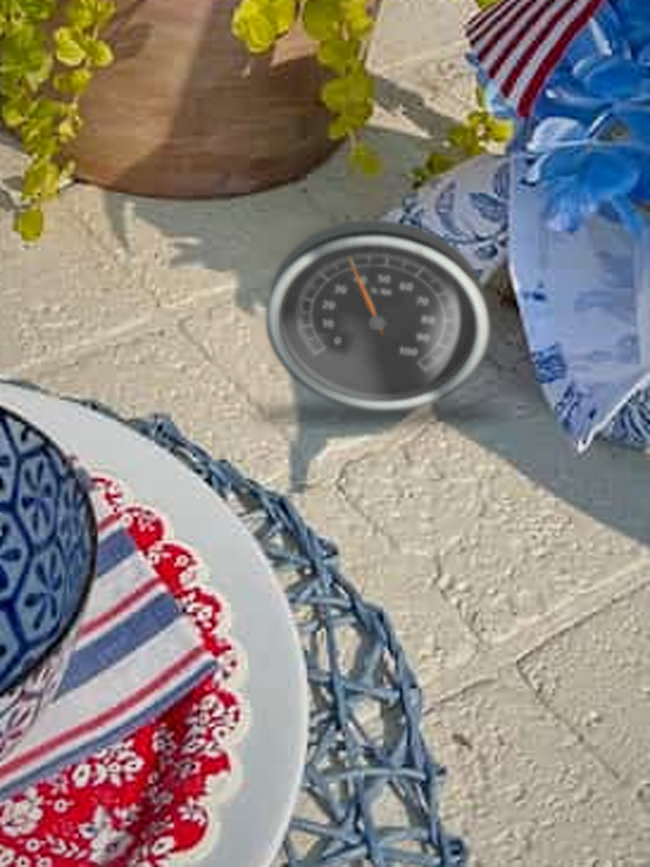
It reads 40 %
